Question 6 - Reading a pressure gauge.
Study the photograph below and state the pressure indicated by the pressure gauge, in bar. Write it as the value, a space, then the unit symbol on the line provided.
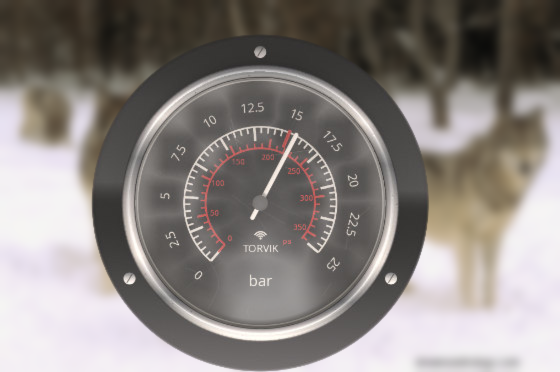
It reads 15.5 bar
